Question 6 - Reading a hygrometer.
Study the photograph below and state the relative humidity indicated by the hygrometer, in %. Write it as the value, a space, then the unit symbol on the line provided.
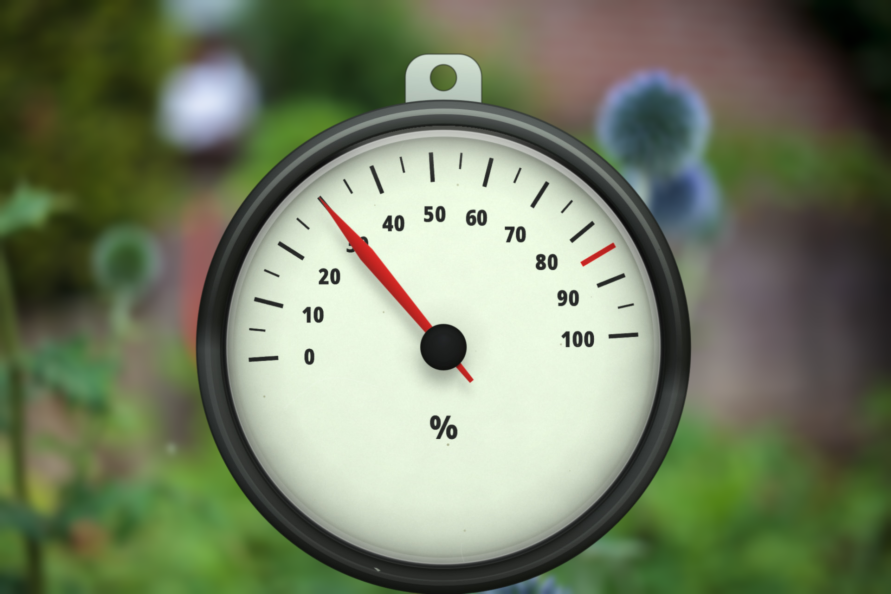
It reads 30 %
